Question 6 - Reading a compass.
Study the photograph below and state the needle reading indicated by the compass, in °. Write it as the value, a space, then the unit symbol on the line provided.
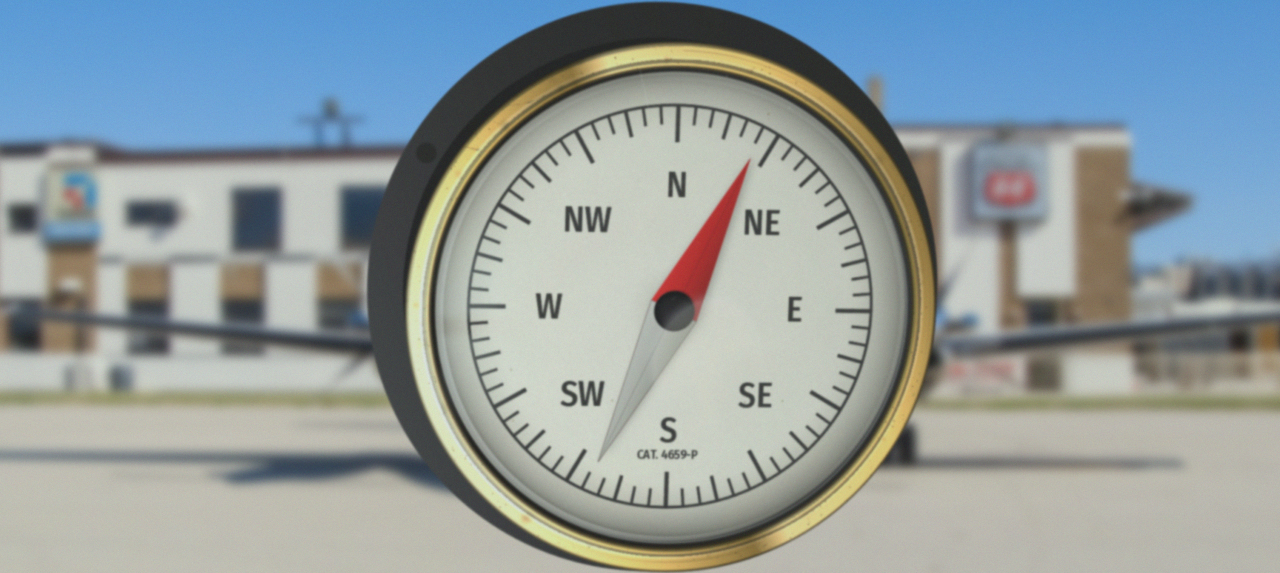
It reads 25 °
